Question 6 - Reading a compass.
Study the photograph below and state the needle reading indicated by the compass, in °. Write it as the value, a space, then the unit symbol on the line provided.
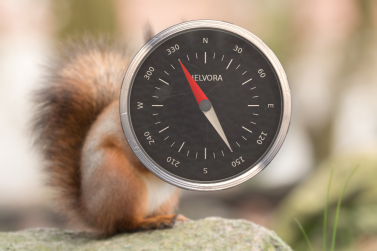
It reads 330 °
